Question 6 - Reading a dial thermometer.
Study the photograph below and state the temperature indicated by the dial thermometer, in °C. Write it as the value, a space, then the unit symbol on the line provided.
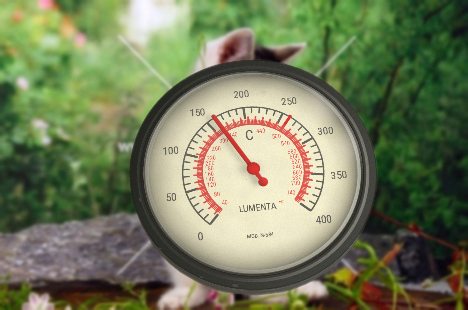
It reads 160 °C
